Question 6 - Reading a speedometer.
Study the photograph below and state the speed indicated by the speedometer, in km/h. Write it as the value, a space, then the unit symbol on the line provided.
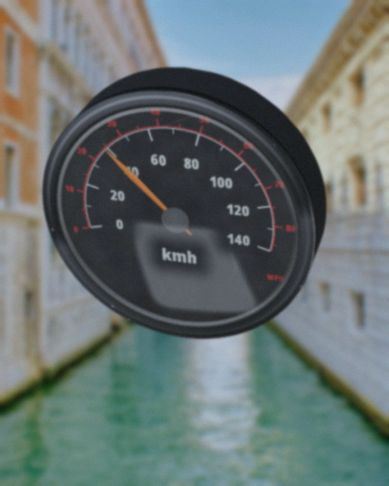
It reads 40 km/h
